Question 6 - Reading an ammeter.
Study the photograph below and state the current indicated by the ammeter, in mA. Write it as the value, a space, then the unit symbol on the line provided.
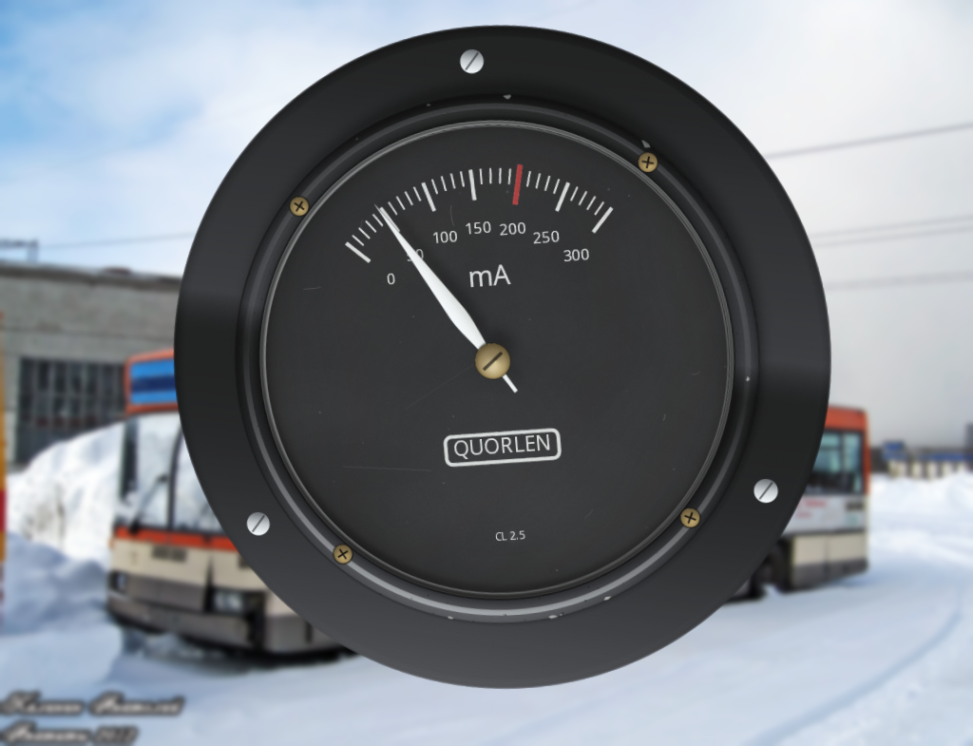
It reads 50 mA
